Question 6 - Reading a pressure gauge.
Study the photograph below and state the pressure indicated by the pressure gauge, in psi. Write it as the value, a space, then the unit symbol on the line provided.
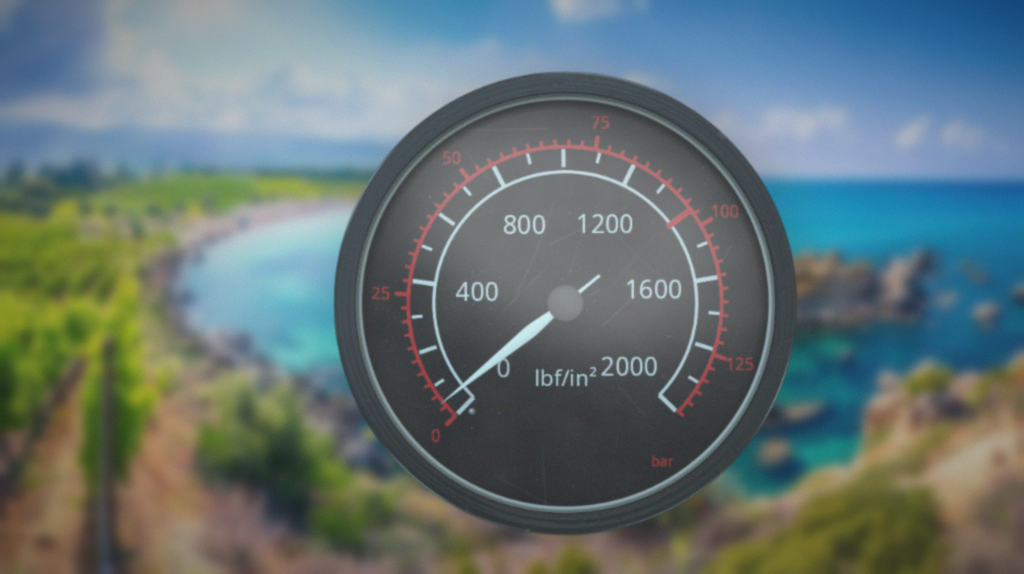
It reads 50 psi
